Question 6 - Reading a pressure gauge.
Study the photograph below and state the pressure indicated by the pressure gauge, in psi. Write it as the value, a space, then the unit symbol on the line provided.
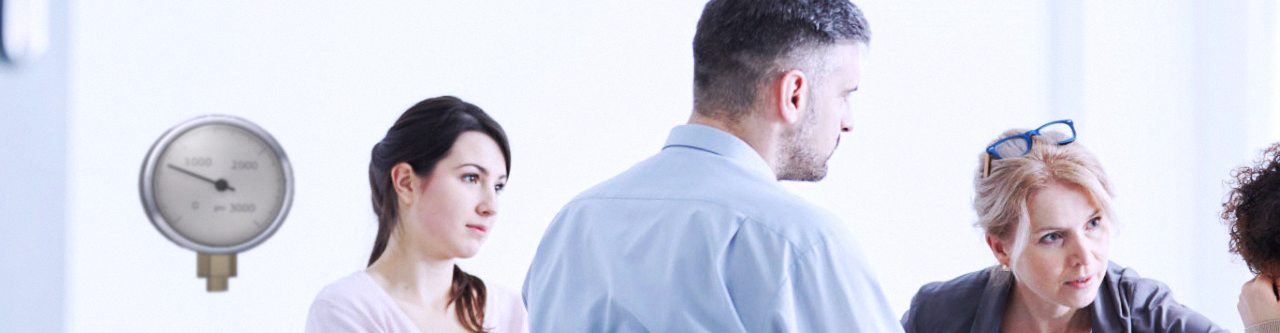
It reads 700 psi
